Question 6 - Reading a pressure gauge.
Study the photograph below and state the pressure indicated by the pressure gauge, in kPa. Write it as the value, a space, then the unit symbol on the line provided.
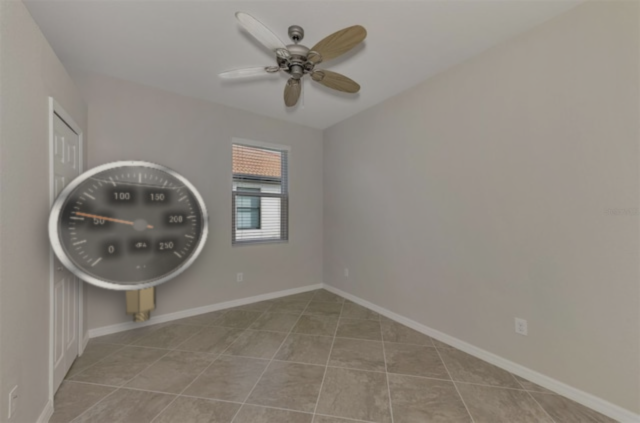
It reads 55 kPa
